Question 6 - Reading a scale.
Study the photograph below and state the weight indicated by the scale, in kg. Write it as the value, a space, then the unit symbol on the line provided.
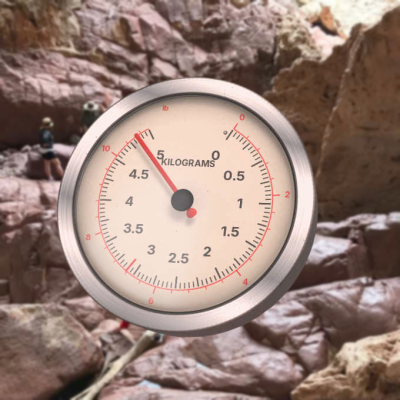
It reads 4.85 kg
